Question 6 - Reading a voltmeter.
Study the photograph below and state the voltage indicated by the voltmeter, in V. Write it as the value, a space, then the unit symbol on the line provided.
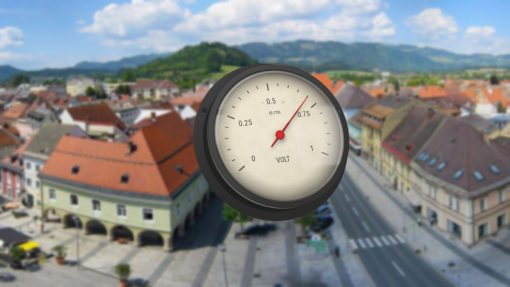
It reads 0.7 V
